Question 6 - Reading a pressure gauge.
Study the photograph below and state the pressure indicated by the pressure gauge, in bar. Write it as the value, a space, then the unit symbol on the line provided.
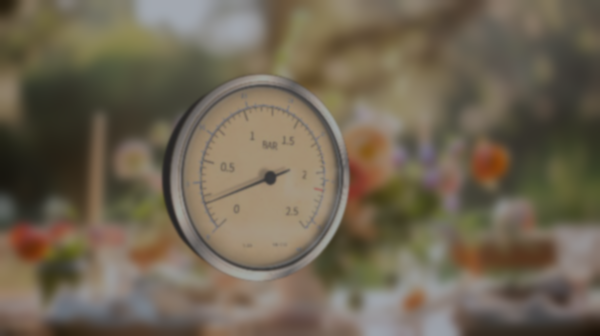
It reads 0.2 bar
